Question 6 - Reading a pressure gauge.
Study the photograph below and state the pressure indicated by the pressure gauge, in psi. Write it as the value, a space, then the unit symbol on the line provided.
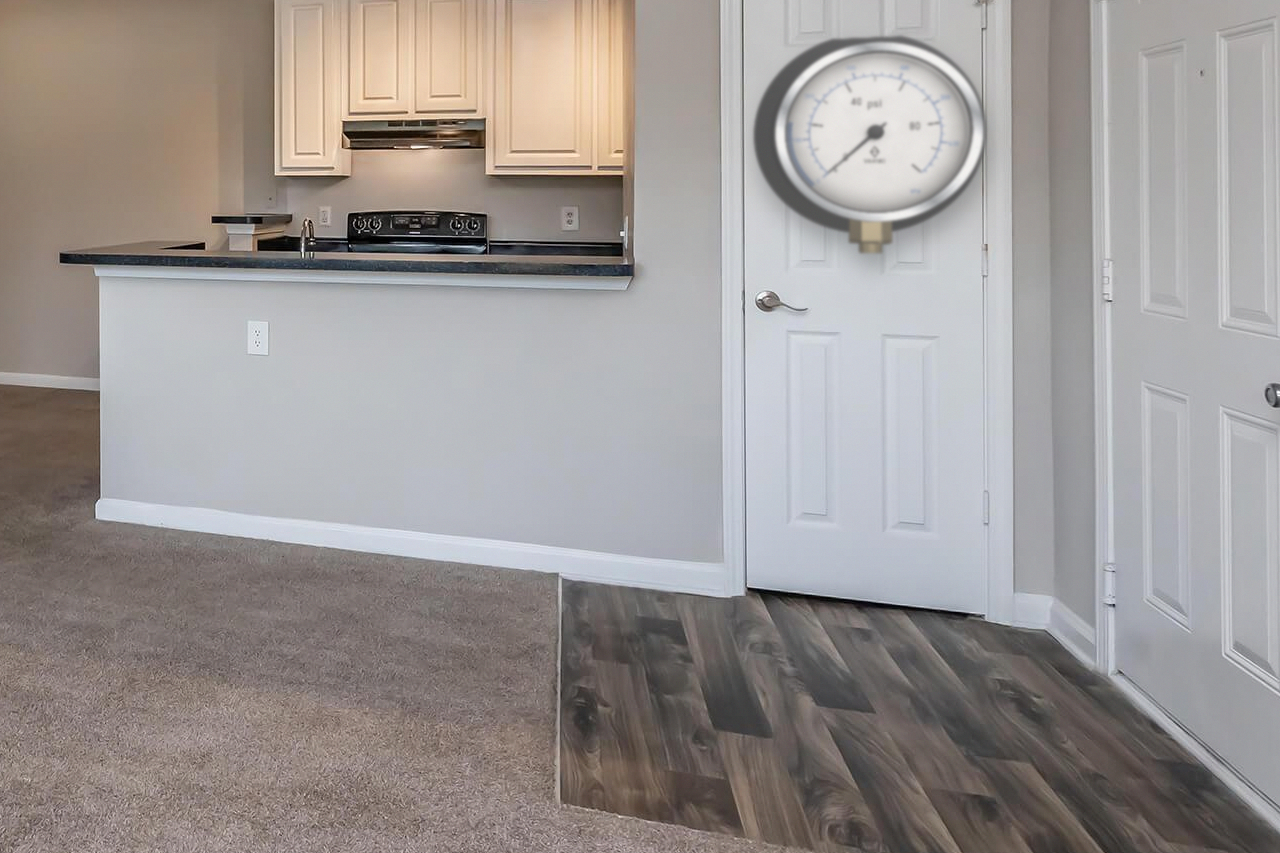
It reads 0 psi
